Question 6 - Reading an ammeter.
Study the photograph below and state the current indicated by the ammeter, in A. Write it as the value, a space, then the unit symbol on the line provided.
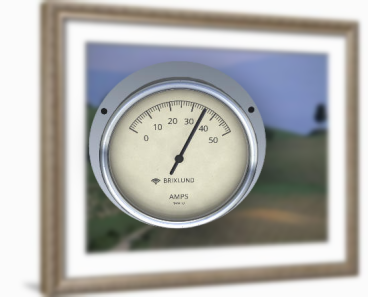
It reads 35 A
